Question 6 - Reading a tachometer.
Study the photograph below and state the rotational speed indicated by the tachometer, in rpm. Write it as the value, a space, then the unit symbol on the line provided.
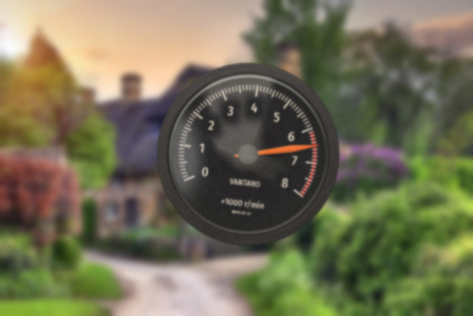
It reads 6500 rpm
